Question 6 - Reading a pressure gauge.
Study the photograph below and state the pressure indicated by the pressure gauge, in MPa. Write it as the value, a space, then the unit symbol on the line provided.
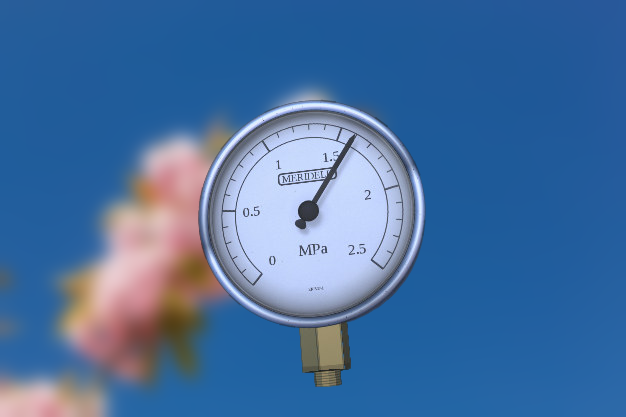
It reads 1.6 MPa
